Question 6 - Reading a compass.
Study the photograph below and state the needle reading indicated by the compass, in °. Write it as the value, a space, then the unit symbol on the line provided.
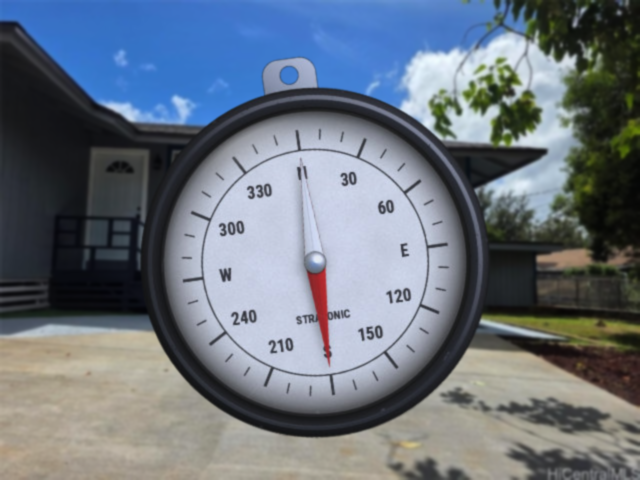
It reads 180 °
